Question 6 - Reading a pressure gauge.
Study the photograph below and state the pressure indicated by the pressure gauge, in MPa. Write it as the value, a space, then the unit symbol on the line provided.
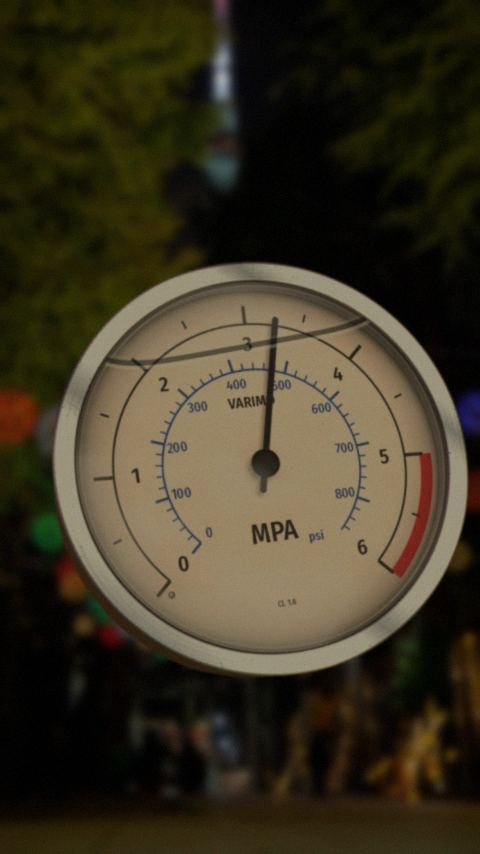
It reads 3.25 MPa
